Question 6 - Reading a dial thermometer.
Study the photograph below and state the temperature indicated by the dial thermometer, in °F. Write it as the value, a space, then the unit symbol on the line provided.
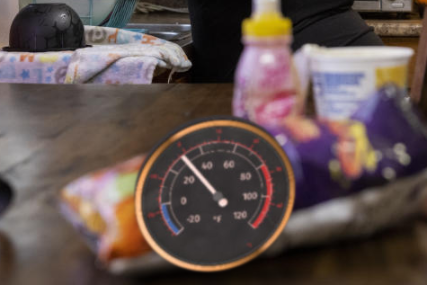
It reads 30 °F
